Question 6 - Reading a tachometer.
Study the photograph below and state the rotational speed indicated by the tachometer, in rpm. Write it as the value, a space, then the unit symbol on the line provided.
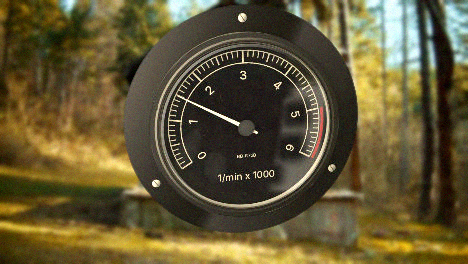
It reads 1500 rpm
